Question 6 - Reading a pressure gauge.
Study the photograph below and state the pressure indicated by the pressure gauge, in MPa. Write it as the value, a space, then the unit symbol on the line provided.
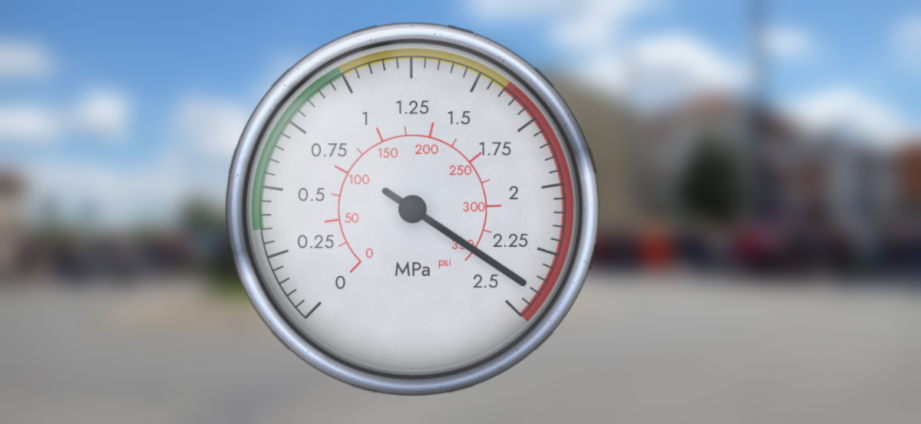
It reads 2.4 MPa
